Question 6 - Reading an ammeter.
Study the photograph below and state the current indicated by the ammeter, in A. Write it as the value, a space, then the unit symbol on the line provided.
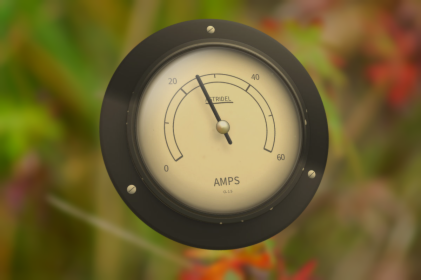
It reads 25 A
